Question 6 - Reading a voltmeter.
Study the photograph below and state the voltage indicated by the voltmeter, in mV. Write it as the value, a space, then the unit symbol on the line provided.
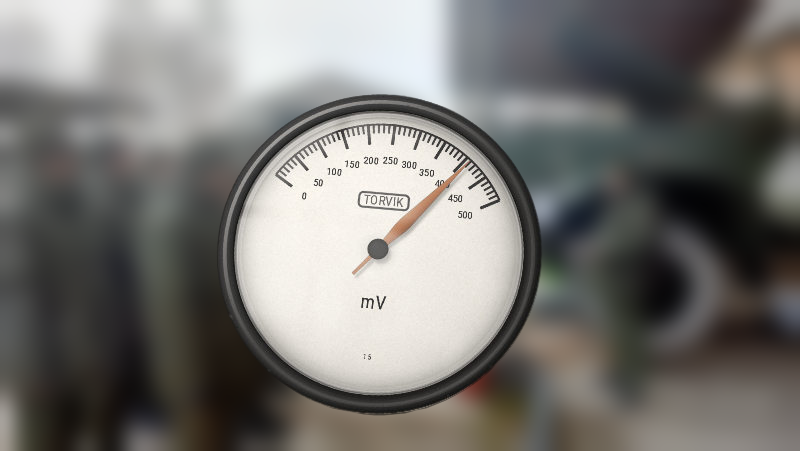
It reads 410 mV
